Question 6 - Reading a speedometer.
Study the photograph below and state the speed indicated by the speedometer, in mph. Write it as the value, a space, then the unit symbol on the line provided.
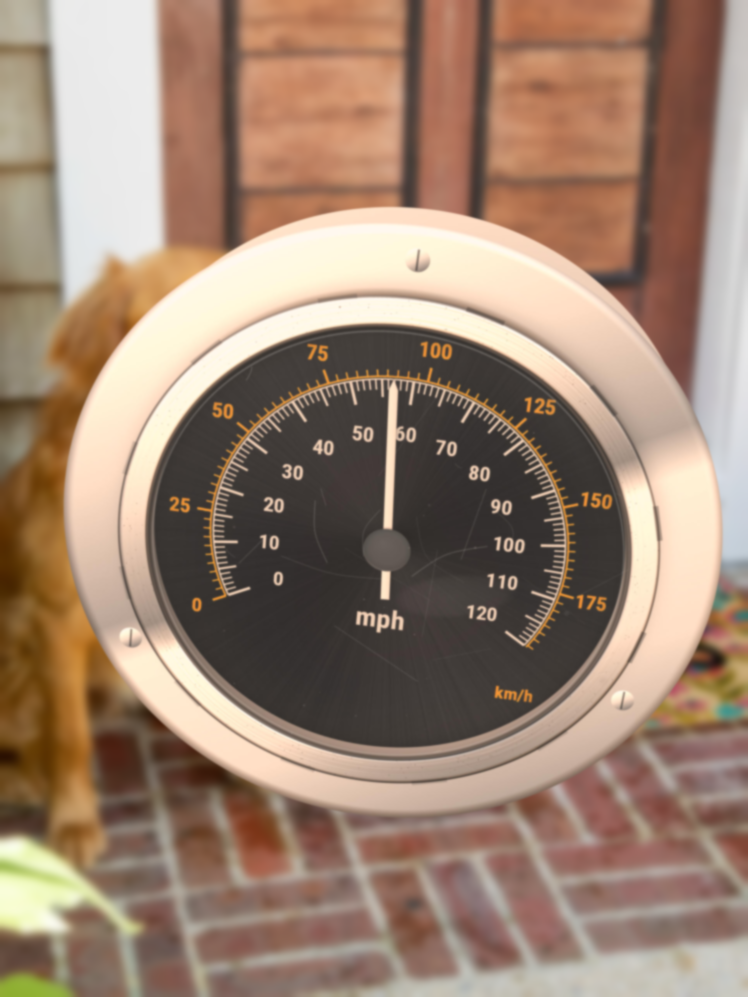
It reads 57 mph
